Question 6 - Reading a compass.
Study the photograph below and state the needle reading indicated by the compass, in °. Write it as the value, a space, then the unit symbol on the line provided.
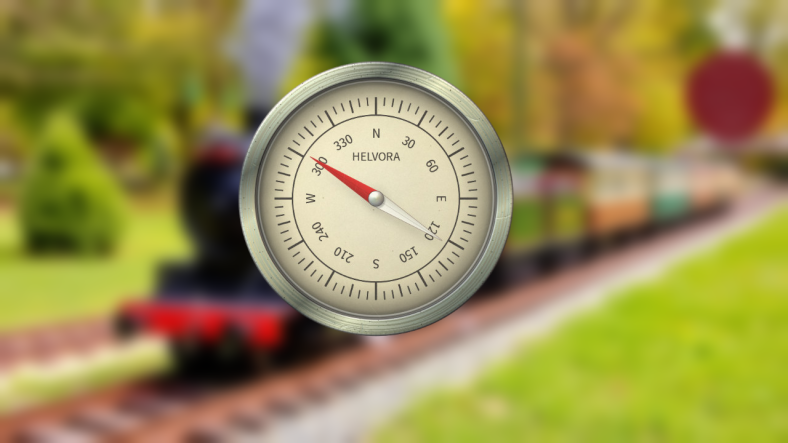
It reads 302.5 °
